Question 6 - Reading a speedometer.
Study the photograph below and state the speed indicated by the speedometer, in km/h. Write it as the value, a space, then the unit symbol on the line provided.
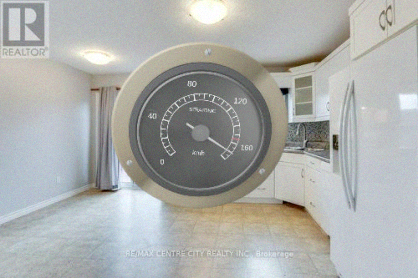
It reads 170 km/h
